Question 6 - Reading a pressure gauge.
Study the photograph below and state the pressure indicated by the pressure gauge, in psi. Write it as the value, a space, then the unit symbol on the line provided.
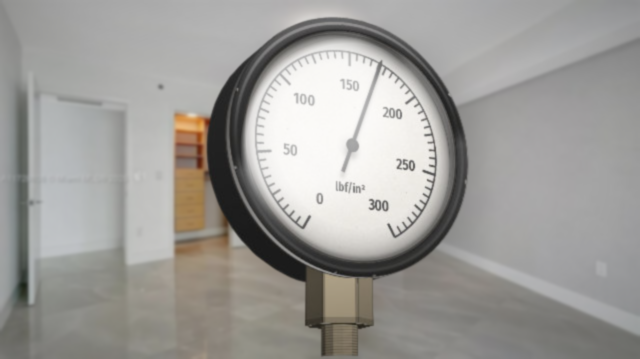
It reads 170 psi
